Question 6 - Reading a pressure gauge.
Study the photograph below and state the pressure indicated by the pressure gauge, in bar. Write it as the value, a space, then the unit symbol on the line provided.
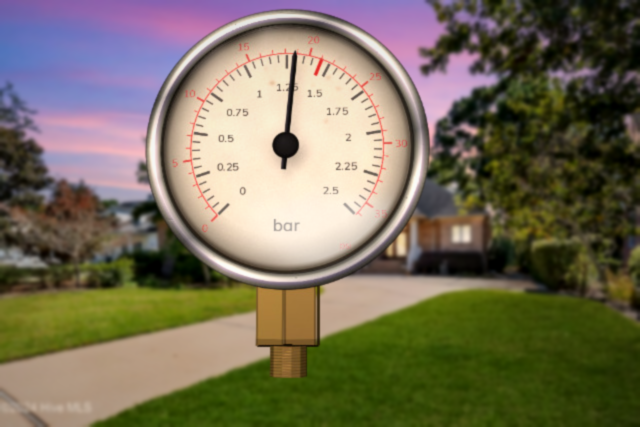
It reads 1.3 bar
